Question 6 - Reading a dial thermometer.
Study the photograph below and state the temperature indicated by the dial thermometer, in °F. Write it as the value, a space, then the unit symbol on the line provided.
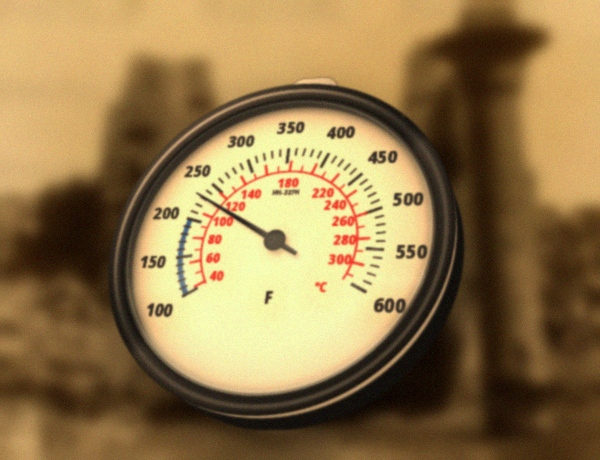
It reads 230 °F
